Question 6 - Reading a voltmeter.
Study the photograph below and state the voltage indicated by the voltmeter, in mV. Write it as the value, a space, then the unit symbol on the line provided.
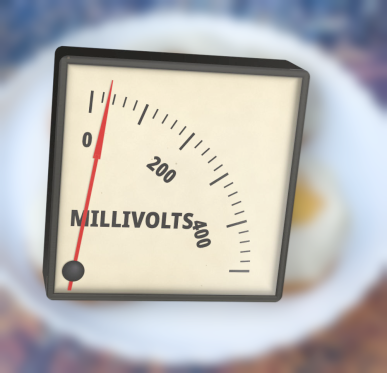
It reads 30 mV
